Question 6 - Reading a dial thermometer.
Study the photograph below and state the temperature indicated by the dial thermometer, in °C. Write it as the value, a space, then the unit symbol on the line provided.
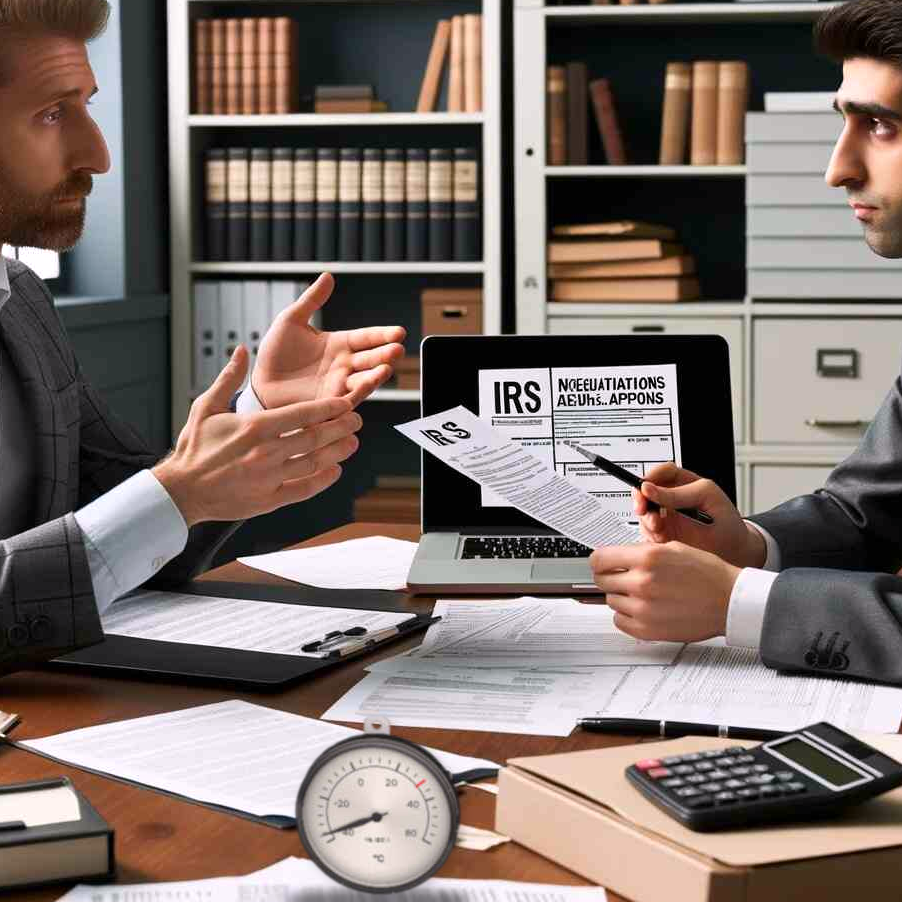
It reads -36 °C
